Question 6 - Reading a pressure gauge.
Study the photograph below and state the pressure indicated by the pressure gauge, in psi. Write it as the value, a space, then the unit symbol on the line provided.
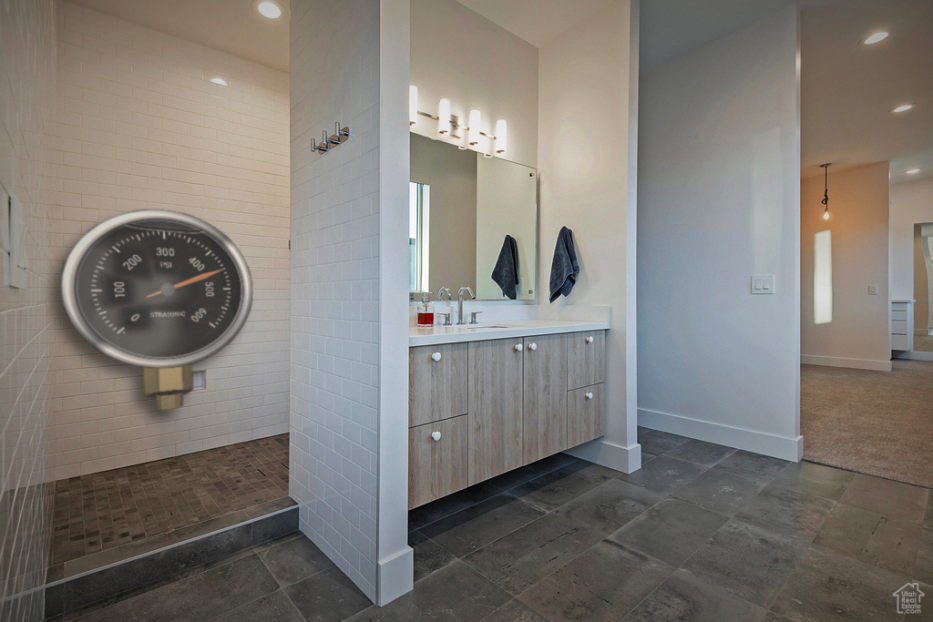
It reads 450 psi
